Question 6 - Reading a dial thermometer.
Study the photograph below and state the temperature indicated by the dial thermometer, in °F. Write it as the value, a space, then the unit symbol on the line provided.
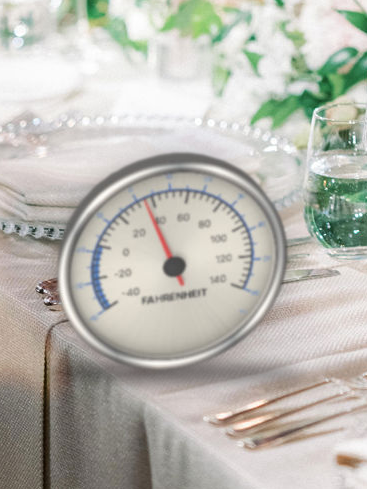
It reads 36 °F
